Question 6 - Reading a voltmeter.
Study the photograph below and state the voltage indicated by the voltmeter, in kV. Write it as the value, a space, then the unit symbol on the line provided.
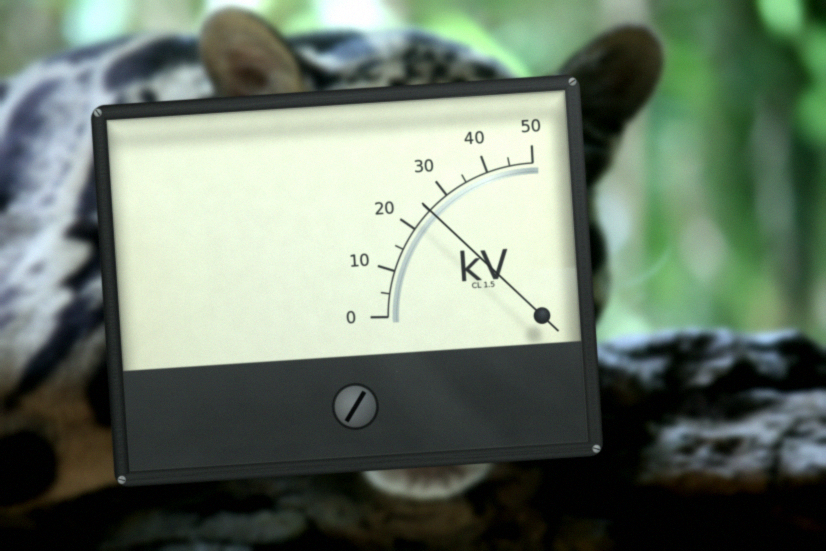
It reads 25 kV
